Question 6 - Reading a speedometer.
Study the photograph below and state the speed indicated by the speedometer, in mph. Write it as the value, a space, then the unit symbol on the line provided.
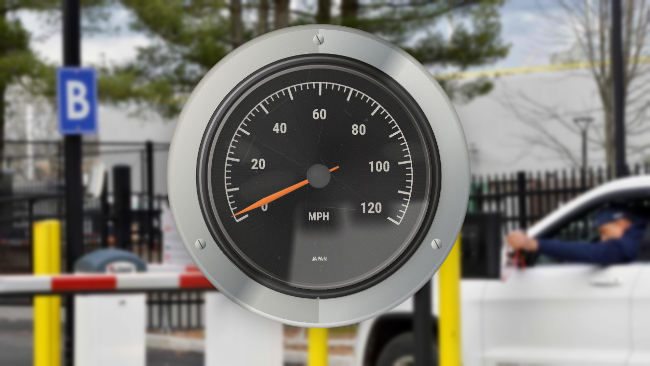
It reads 2 mph
